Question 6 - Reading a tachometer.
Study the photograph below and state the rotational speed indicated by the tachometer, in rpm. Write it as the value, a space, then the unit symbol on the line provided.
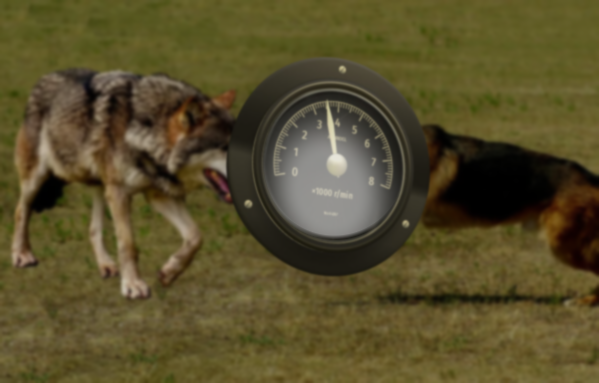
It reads 3500 rpm
